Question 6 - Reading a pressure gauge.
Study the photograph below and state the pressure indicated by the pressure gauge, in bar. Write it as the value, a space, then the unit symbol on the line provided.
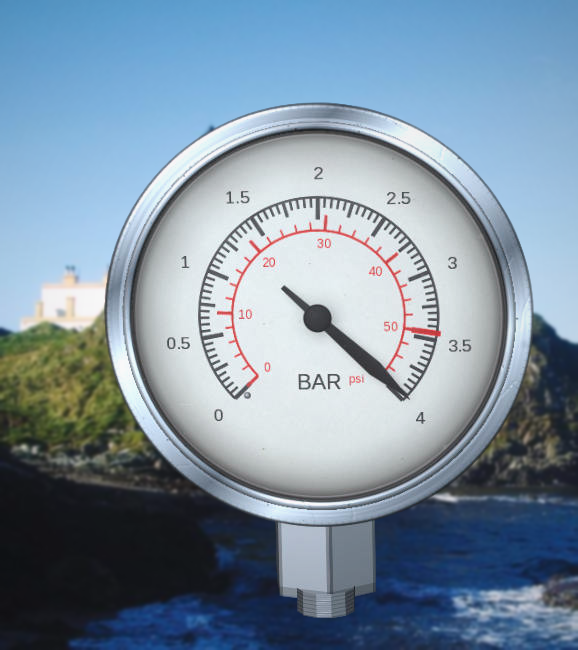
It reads 3.95 bar
